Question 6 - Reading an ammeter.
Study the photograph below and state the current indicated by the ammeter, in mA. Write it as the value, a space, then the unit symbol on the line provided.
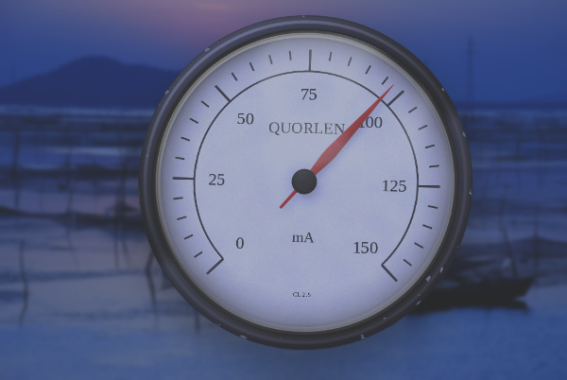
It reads 97.5 mA
